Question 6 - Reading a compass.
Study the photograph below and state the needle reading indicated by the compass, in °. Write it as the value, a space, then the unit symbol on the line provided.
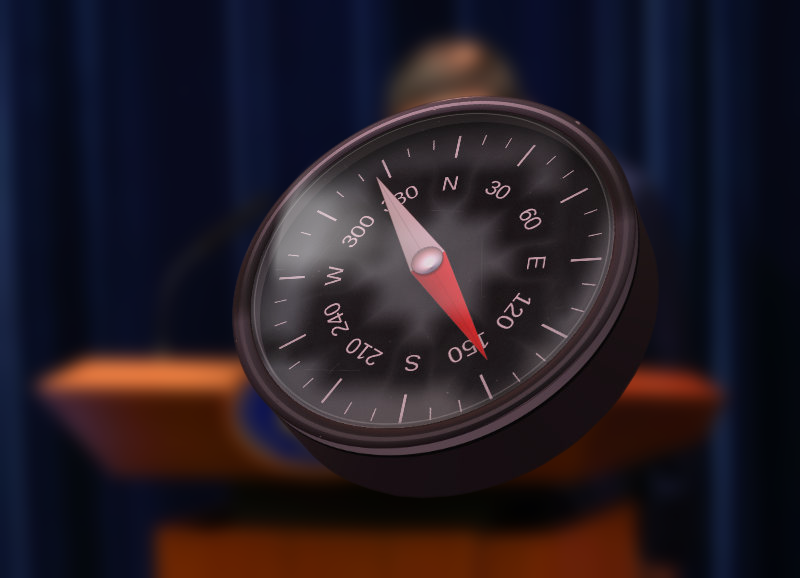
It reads 145 °
